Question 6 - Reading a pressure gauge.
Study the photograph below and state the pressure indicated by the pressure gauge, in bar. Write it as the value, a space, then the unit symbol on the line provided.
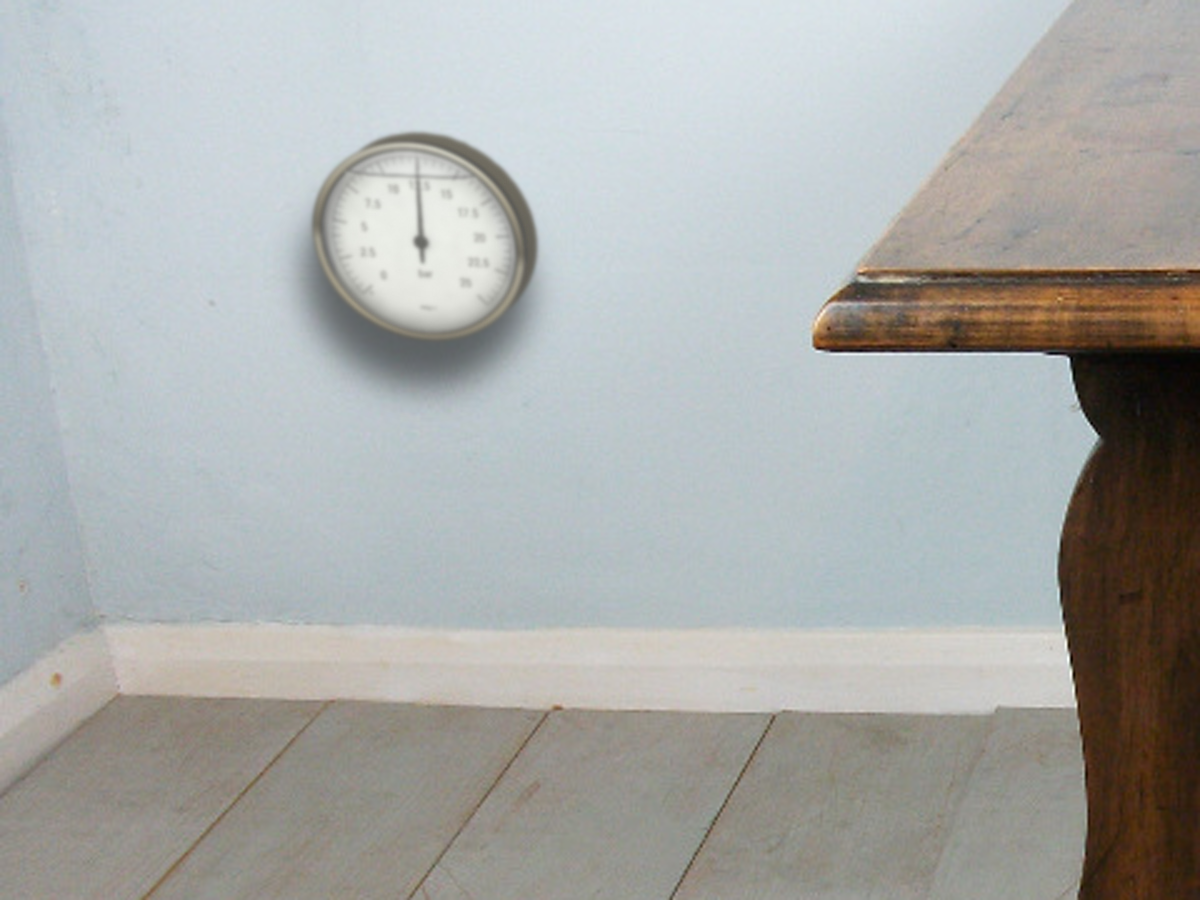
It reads 12.5 bar
